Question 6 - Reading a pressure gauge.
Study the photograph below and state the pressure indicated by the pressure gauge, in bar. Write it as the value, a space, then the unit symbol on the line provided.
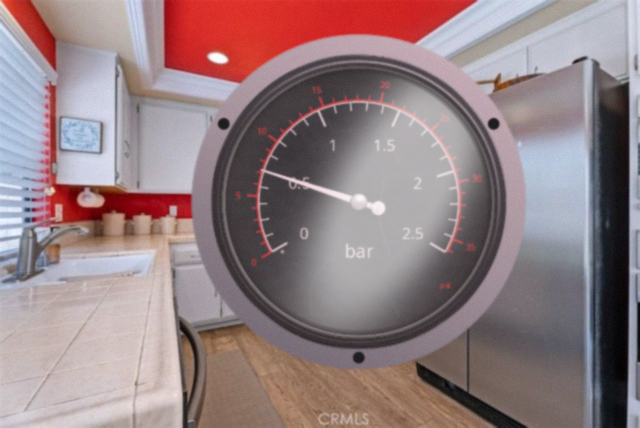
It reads 0.5 bar
